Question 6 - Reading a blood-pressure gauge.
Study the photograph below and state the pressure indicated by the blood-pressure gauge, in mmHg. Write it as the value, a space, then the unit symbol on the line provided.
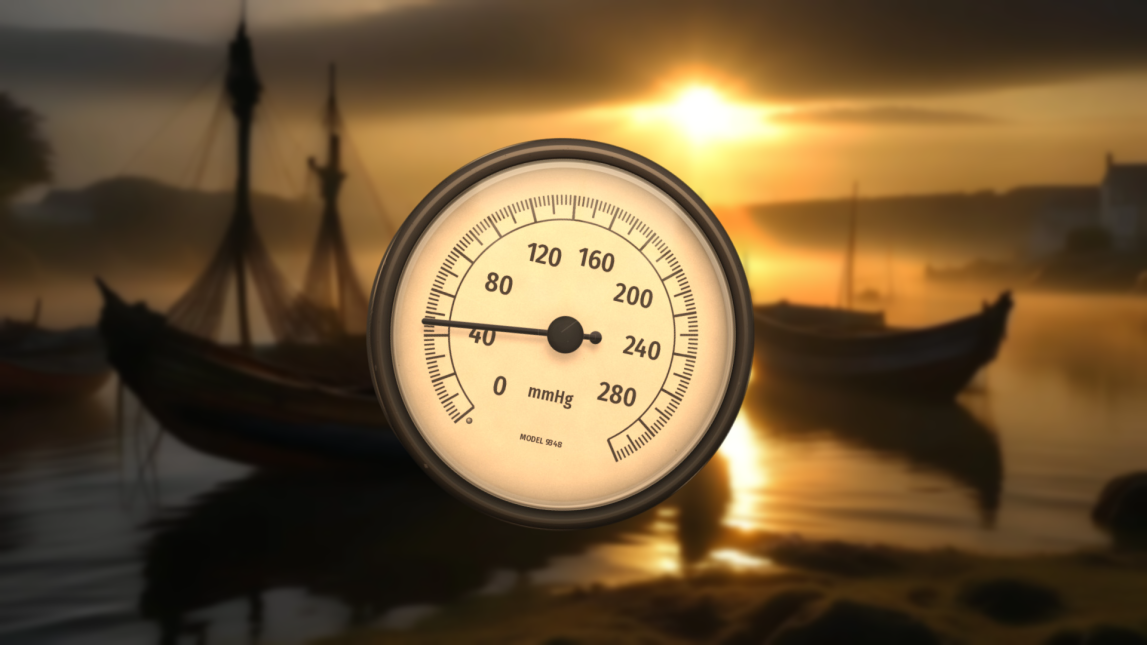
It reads 46 mmHg
